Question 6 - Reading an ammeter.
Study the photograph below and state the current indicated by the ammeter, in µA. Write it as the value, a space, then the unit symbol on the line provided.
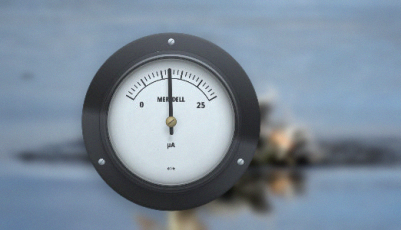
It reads 12 µA
